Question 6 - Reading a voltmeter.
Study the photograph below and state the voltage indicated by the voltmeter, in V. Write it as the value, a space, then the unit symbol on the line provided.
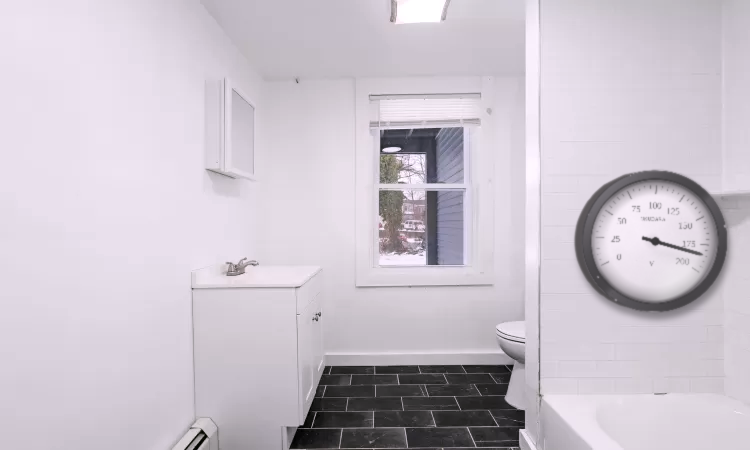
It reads 185 V
